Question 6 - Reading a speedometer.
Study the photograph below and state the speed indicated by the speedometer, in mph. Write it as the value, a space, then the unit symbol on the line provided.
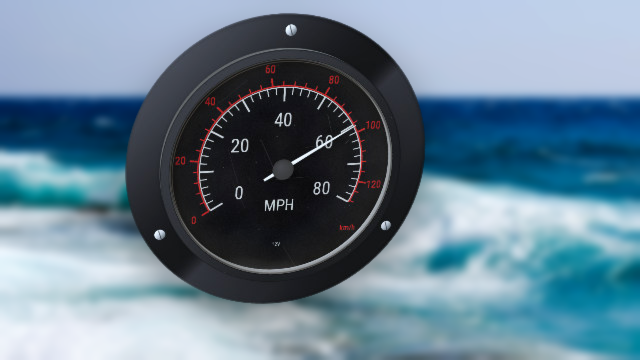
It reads 60 mph
